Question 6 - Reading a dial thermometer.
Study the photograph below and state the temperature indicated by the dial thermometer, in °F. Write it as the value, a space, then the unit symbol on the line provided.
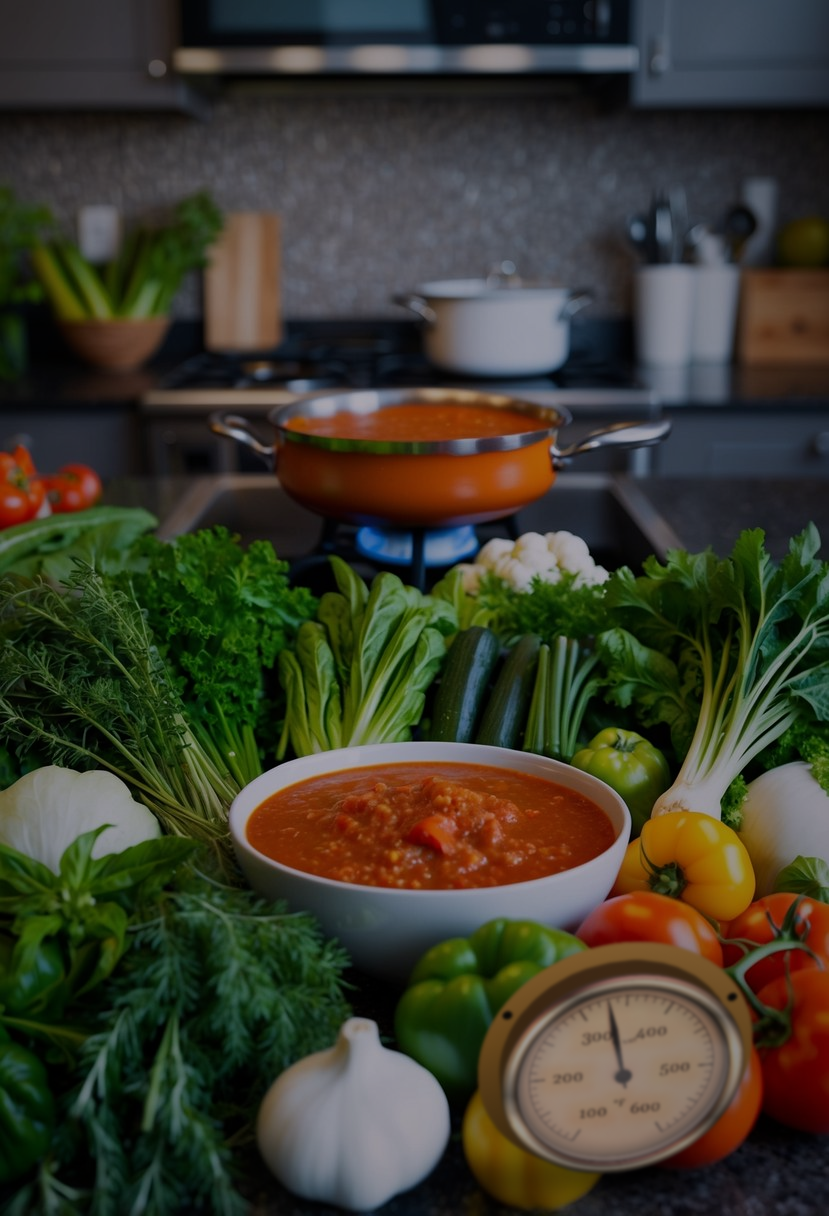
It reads 330 °F
